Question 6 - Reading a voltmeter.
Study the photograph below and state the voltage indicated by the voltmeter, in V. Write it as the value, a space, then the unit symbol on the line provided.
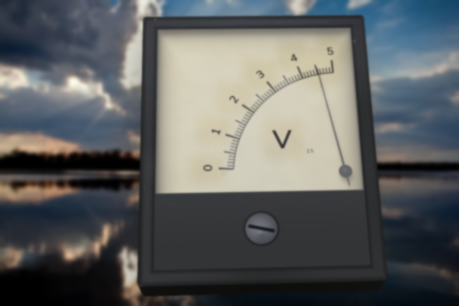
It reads 4.5 V
